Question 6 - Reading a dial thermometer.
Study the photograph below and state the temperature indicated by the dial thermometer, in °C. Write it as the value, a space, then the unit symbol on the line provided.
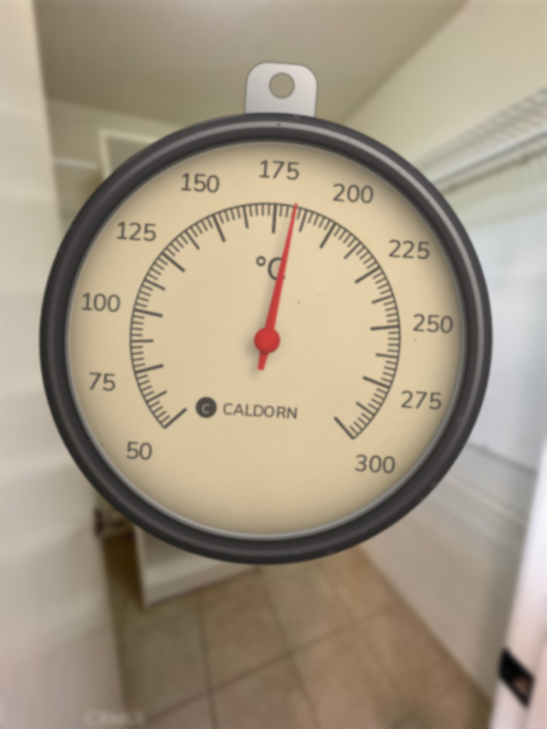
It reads 182.5 °C
